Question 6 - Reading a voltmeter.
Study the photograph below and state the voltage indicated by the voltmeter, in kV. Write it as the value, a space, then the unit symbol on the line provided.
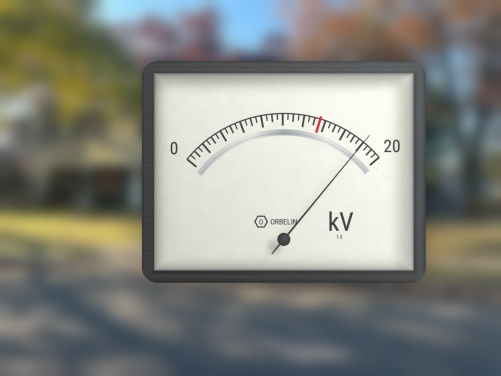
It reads 18 kV
